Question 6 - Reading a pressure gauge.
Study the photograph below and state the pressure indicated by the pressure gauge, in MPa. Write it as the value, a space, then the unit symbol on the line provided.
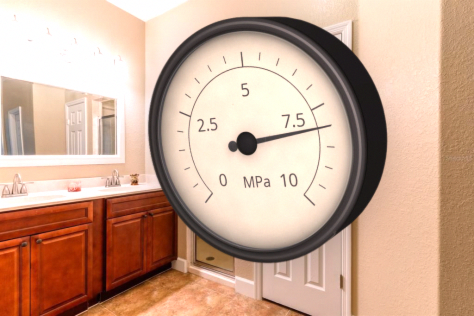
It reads 8 MPa
